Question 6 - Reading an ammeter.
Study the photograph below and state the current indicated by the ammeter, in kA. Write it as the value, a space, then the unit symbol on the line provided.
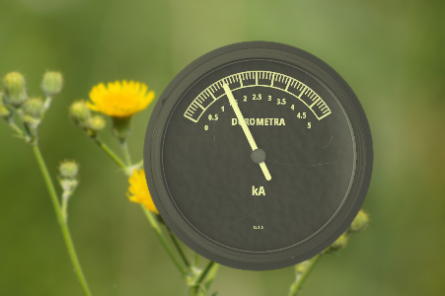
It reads 1.5 kA
